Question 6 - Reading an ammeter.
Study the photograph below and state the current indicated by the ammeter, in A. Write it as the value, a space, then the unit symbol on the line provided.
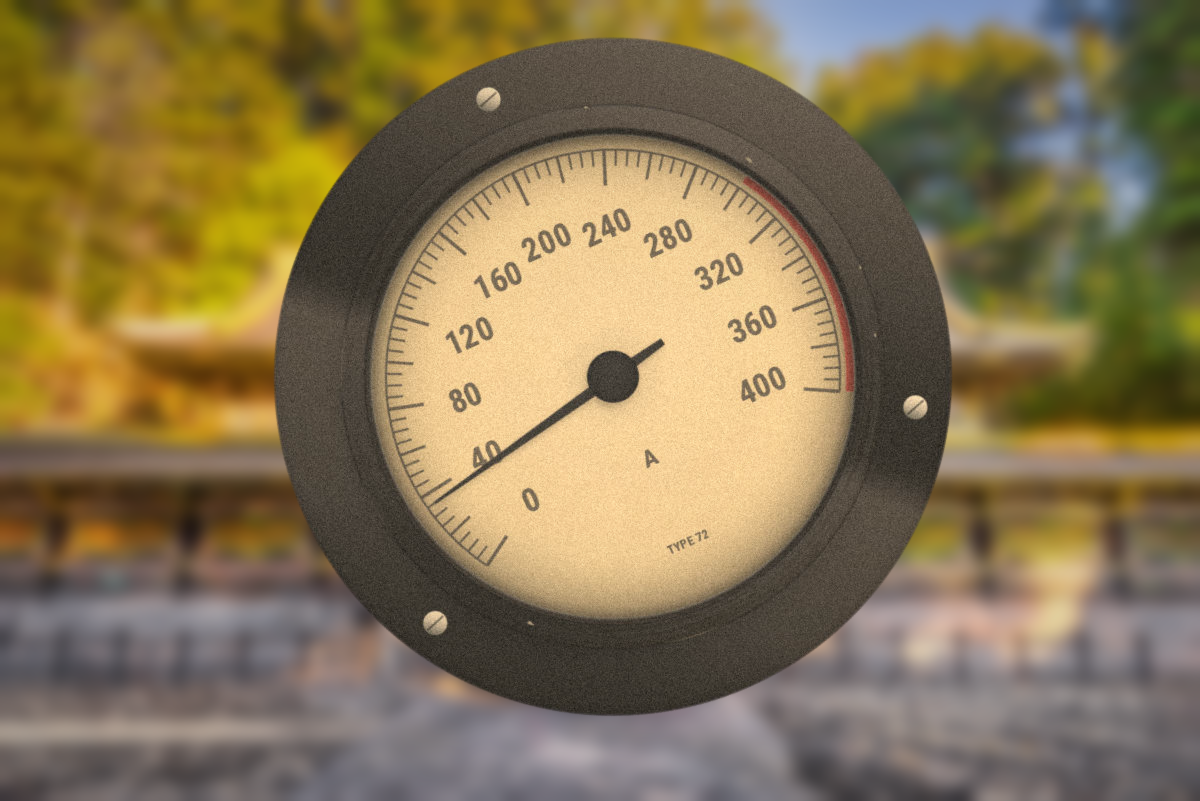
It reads 35 A
